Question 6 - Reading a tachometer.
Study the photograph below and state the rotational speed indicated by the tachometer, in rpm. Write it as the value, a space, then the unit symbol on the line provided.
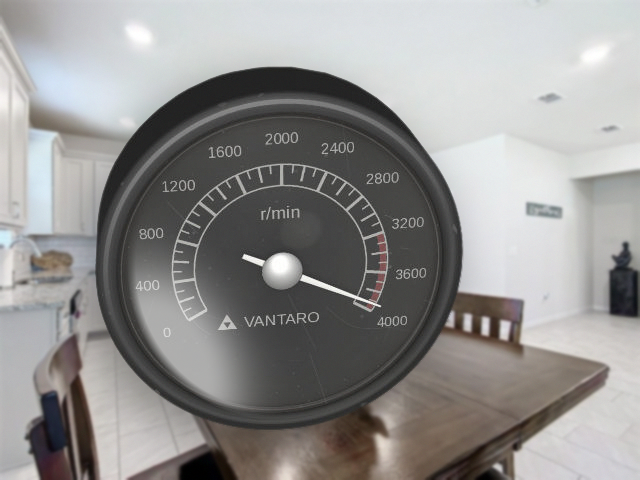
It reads 3900 rpm
